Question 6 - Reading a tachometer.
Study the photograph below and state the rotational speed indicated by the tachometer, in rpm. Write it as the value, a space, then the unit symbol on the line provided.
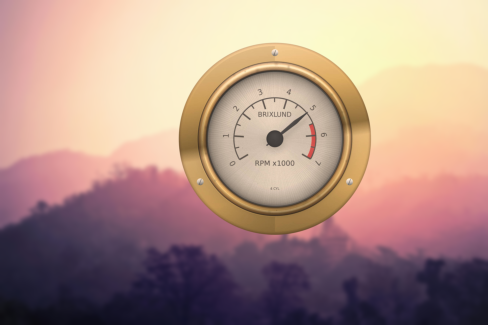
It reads 5000 rpm
